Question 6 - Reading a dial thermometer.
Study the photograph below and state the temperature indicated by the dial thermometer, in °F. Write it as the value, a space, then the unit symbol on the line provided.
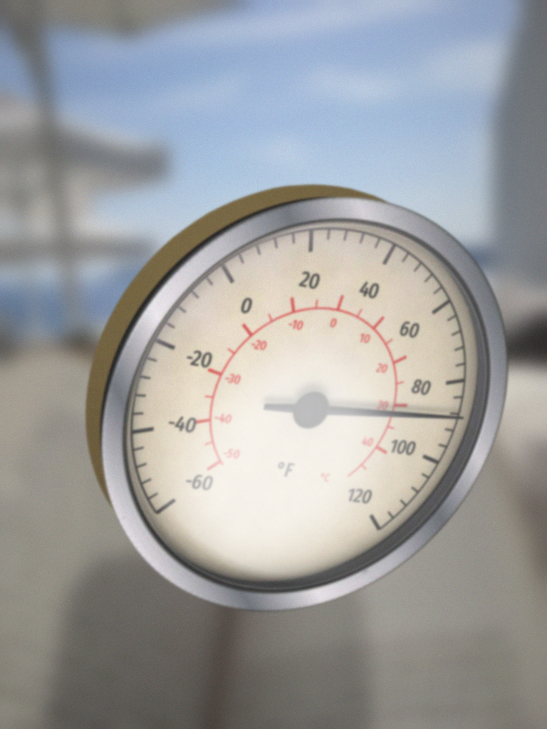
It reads 88 °F
